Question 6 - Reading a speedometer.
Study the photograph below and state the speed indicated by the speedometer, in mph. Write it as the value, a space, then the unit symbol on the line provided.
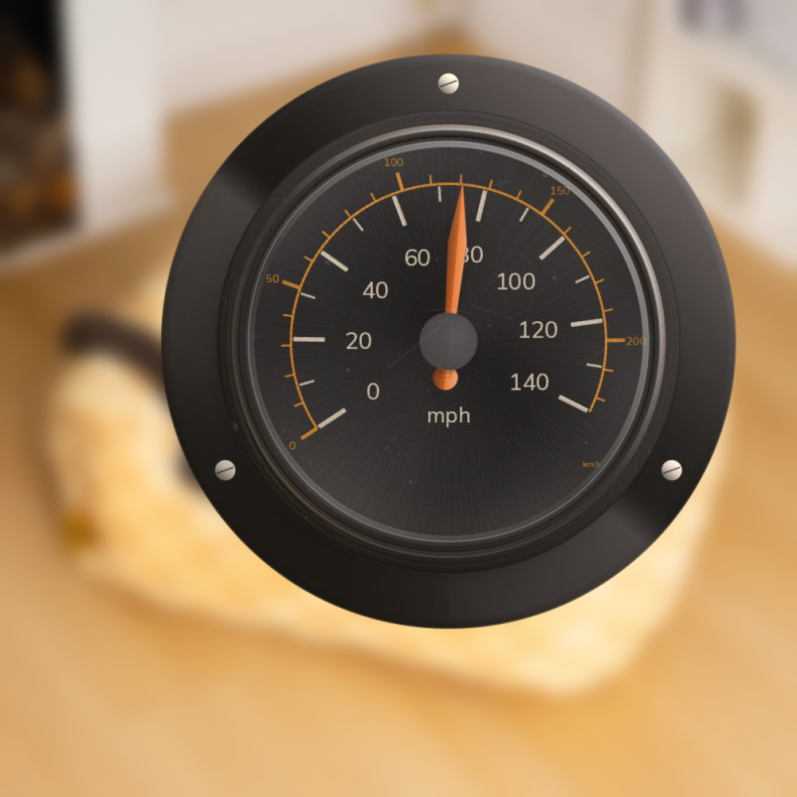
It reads 75 mph
